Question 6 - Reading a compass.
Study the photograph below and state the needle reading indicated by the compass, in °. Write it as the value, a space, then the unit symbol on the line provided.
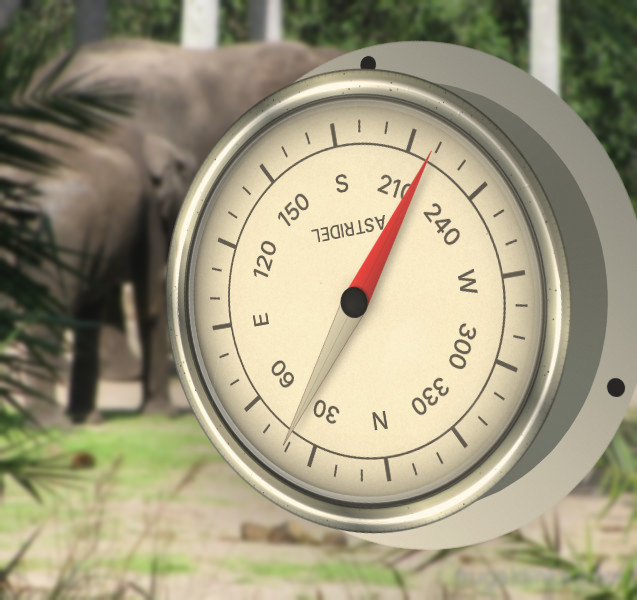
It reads 220 °
